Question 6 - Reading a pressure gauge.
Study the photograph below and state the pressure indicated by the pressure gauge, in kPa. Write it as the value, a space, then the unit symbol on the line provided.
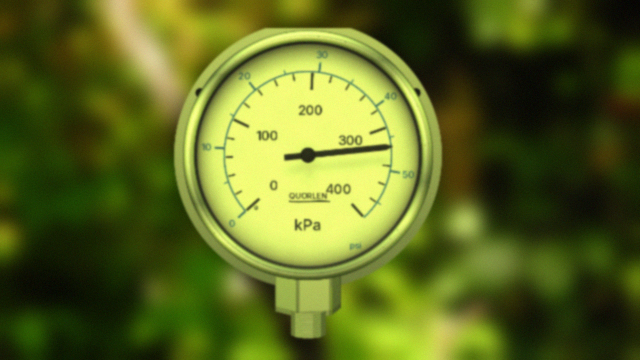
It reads 320 kPa
